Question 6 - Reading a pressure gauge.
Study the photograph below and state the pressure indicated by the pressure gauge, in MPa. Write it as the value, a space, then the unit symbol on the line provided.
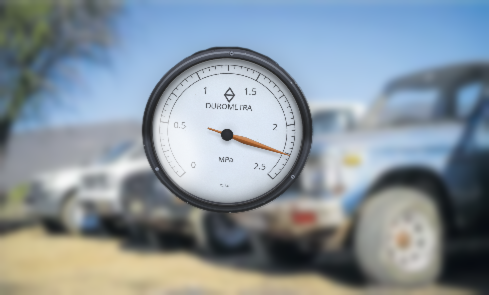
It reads 2.25 MPa
